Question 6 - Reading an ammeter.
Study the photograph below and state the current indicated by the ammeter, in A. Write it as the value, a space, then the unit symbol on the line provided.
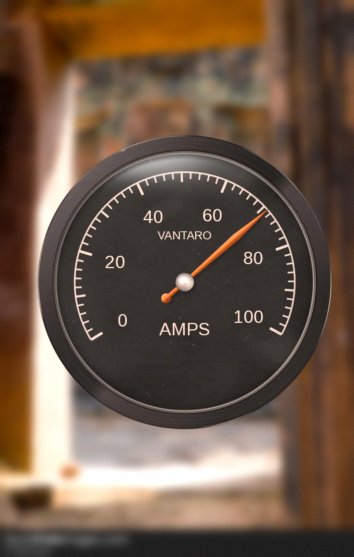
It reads 71 A
